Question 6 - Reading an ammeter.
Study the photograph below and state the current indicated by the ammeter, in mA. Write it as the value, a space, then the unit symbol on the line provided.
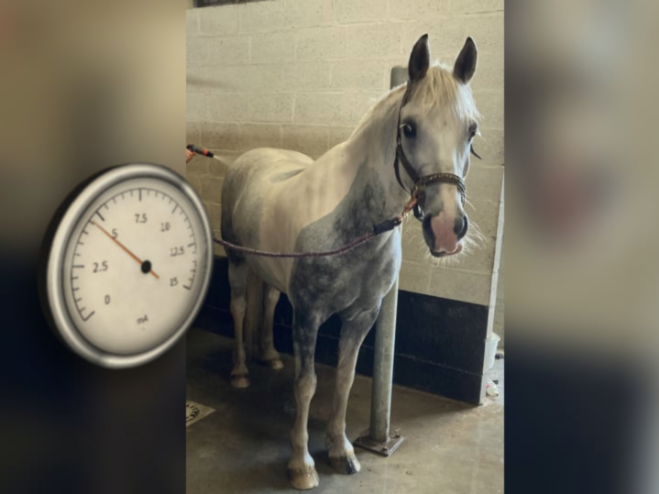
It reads 4.5 mA
